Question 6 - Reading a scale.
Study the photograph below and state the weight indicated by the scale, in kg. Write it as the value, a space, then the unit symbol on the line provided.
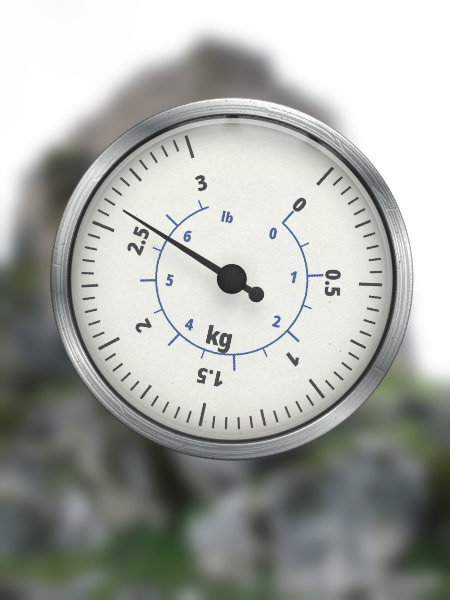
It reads 2.6 kg
